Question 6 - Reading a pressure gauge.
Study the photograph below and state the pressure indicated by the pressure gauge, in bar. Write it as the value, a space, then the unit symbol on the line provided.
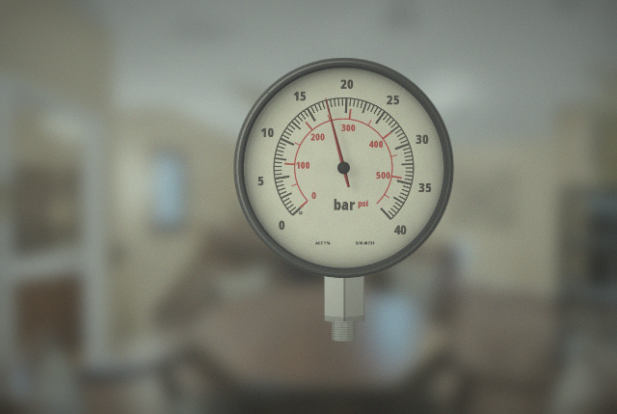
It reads 17.5 bar
